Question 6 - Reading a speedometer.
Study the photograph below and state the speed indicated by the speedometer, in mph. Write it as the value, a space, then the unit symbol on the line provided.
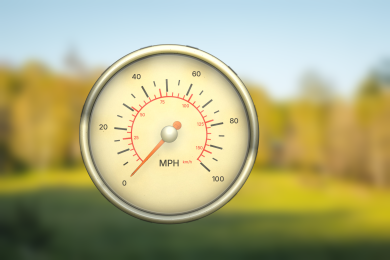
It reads 0 mph
